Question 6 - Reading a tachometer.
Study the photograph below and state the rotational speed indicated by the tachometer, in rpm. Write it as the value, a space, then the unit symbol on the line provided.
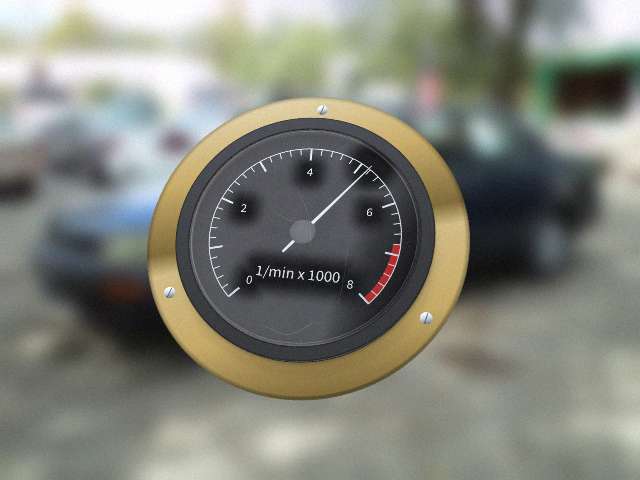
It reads 5200 rpm
